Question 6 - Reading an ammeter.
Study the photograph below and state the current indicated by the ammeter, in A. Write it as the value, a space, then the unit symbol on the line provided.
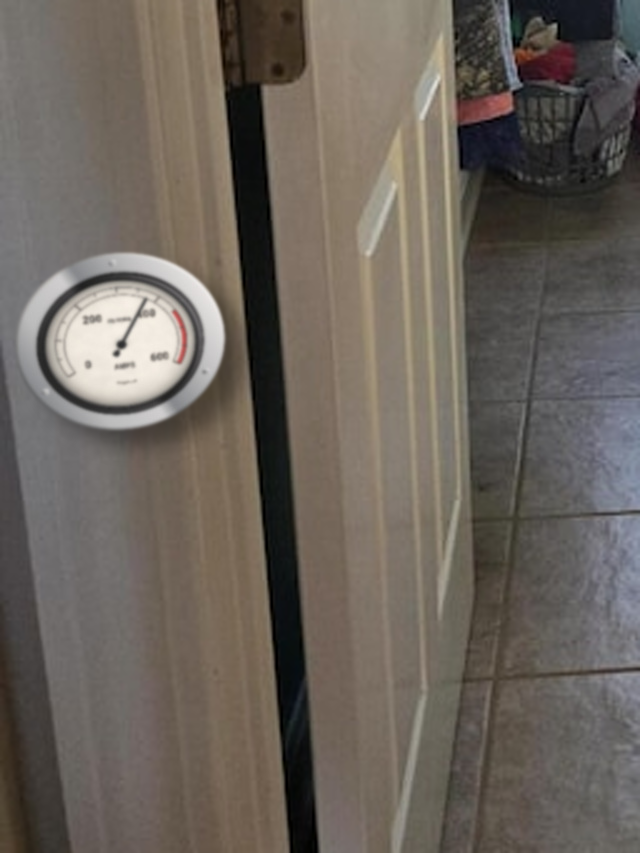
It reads 375 A
